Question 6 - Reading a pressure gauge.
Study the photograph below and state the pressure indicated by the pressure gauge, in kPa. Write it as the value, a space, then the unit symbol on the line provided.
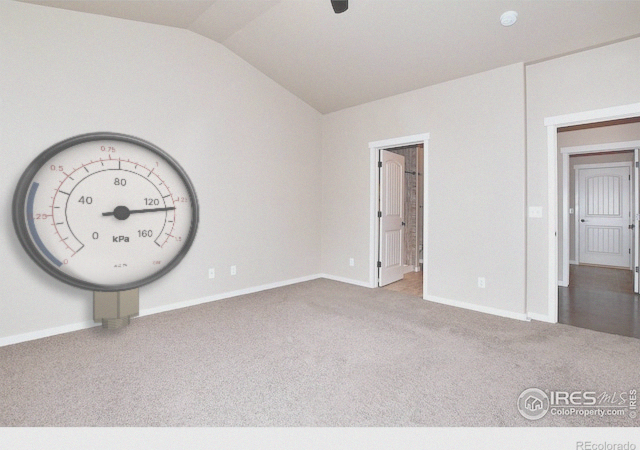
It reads 130 kPa
